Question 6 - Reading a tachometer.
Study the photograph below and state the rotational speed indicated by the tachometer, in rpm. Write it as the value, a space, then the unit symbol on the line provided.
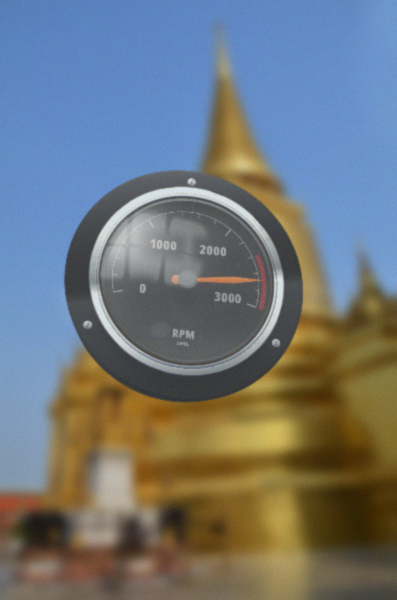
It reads 2700 rpm
